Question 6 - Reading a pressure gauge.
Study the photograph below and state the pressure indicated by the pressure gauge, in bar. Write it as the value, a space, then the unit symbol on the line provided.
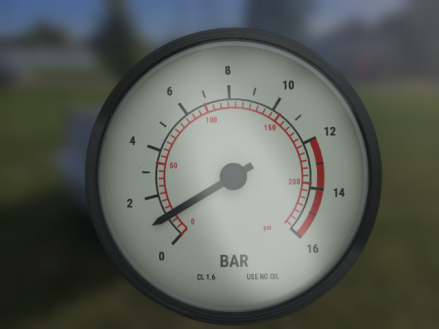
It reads 1 bar
